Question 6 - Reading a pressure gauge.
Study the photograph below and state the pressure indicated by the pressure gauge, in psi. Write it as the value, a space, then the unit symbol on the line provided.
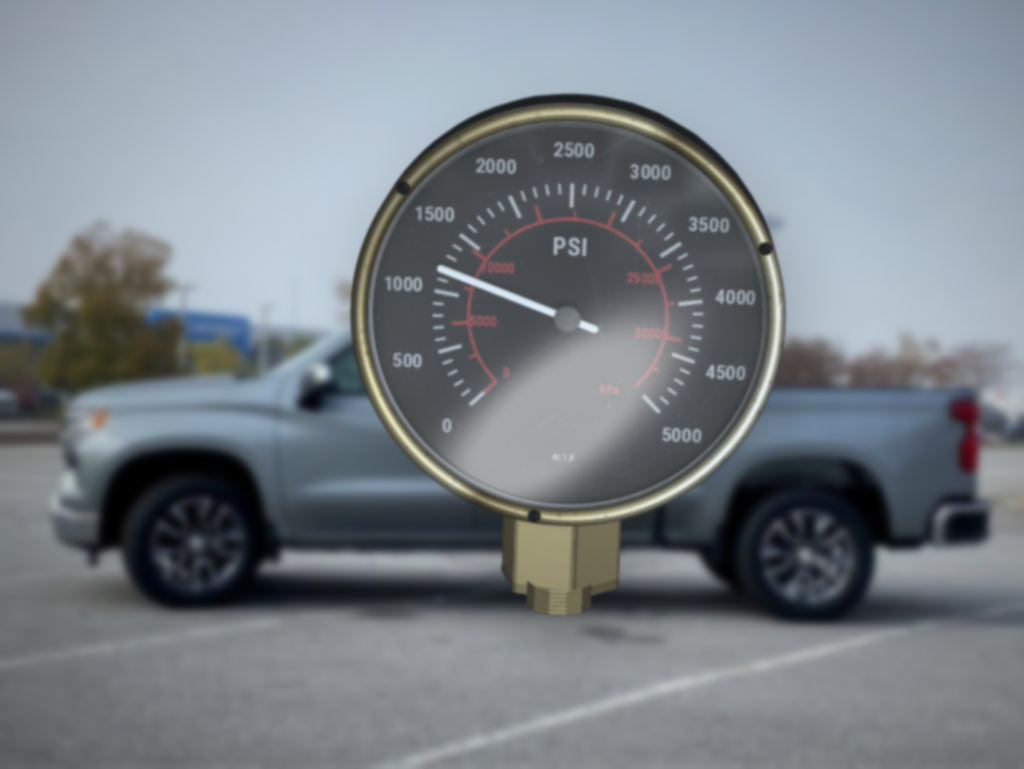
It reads 1200 psi
